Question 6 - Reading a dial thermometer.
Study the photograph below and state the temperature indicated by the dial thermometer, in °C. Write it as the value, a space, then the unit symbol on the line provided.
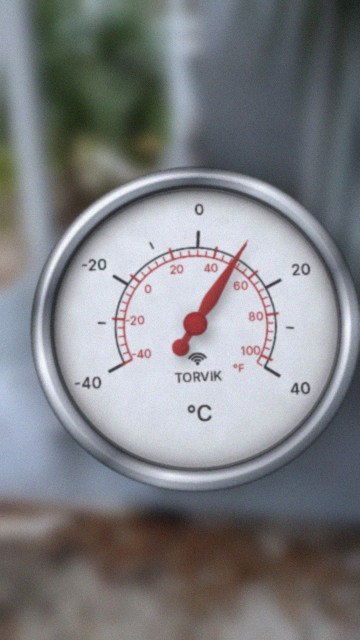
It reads 10 °C
